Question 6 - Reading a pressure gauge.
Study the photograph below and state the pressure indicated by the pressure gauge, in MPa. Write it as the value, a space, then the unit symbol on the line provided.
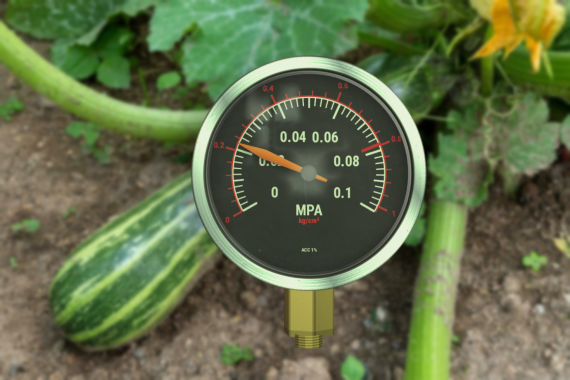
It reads 0.022 MPa
